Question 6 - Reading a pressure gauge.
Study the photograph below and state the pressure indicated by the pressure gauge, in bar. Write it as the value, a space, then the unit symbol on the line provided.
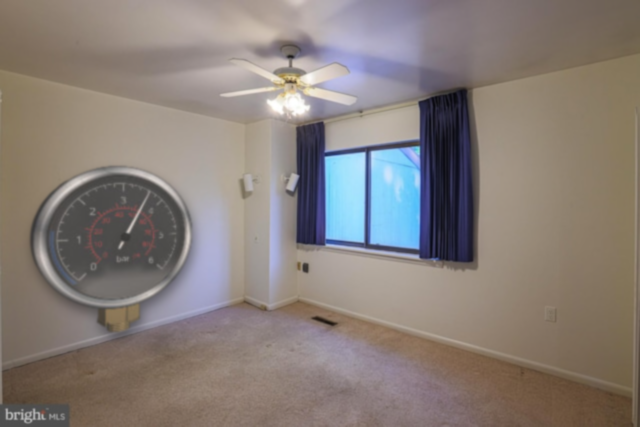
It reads 3.6 bar
